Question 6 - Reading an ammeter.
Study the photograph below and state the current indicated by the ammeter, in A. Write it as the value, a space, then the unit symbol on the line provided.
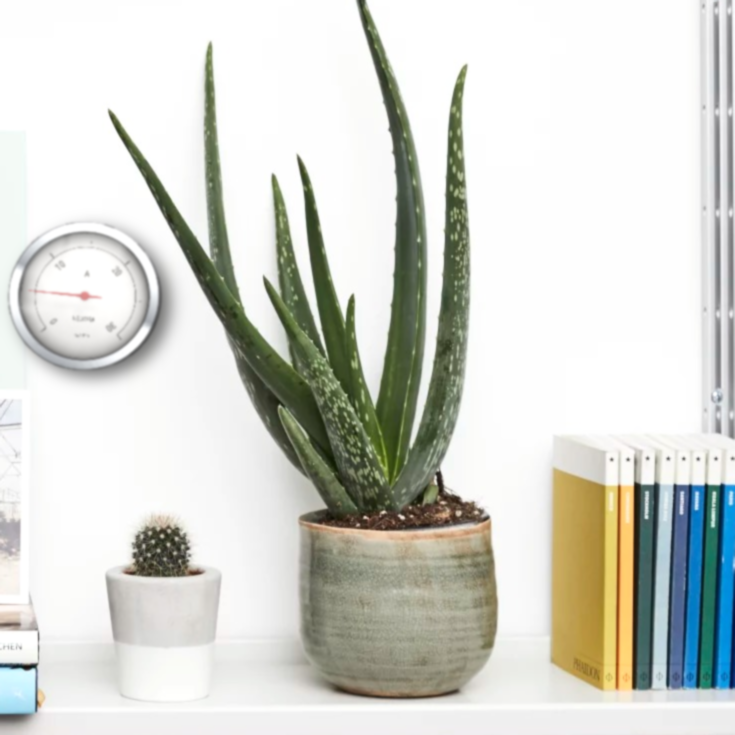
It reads 5 A
